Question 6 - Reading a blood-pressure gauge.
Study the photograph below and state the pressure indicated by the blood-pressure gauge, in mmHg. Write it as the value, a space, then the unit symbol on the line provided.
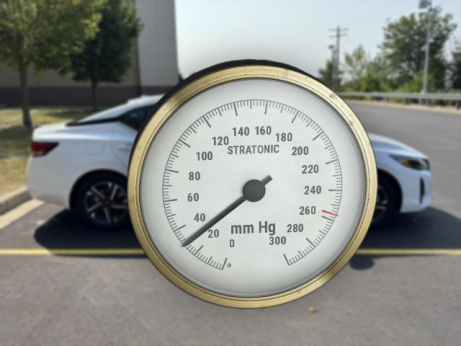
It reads 30 mmHg
